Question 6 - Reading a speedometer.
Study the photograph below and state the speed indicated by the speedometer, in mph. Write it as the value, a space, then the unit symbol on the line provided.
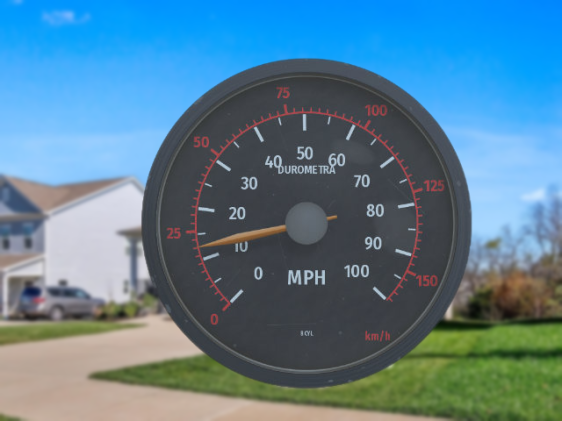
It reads 12.5 mph
